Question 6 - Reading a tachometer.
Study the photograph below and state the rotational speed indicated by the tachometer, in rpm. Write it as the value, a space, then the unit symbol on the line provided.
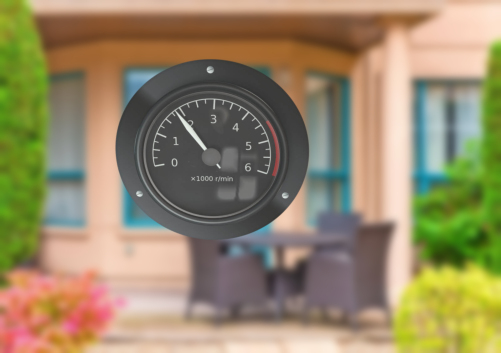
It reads 1875 rpm
